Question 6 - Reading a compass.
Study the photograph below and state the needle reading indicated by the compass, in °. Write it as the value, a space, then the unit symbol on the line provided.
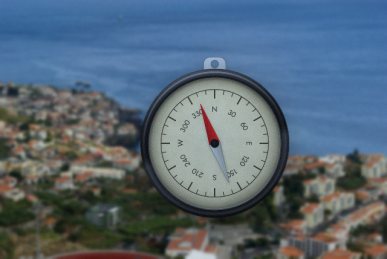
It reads 340 °
